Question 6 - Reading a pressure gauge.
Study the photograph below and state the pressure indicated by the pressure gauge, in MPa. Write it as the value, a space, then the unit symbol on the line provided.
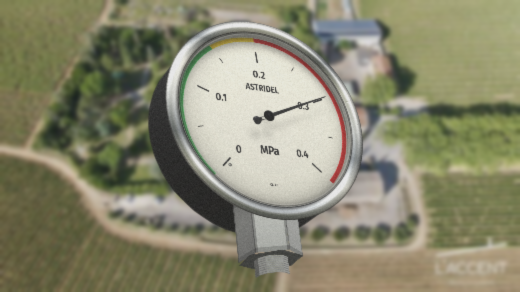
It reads 0.3 MPa
